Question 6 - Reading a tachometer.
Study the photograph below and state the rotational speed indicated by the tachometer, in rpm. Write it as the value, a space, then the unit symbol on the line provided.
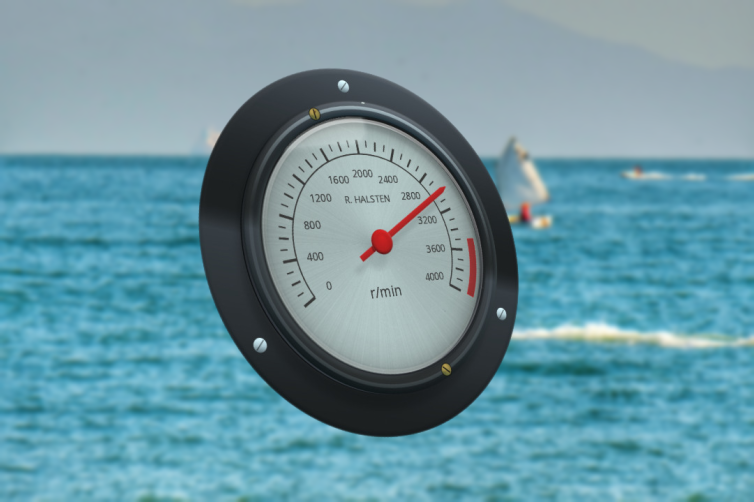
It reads 3000 rpm
